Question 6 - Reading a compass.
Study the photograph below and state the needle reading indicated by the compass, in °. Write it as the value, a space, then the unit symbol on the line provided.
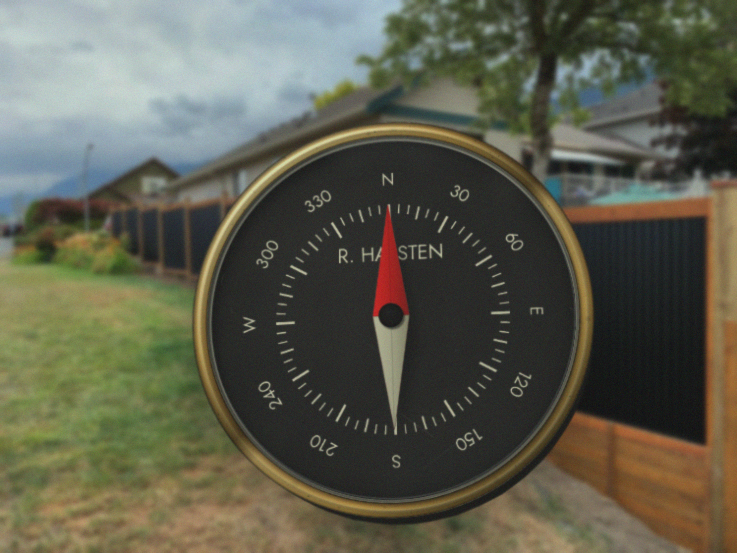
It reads 0 °
